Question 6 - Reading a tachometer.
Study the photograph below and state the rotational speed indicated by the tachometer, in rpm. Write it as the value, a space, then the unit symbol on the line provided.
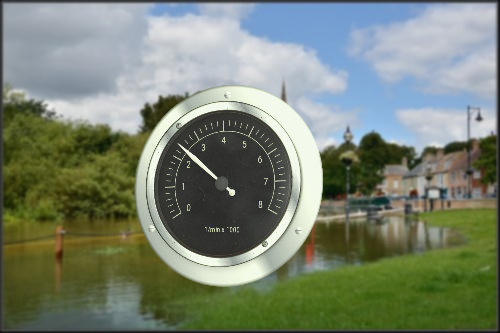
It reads 2400 rpm
